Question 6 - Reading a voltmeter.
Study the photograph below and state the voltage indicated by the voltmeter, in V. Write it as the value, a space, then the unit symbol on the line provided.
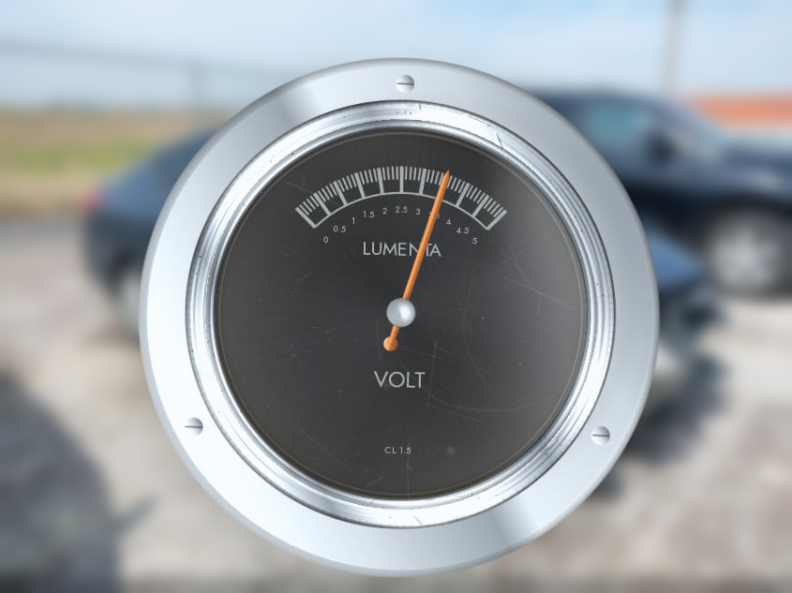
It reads 3.5 V
